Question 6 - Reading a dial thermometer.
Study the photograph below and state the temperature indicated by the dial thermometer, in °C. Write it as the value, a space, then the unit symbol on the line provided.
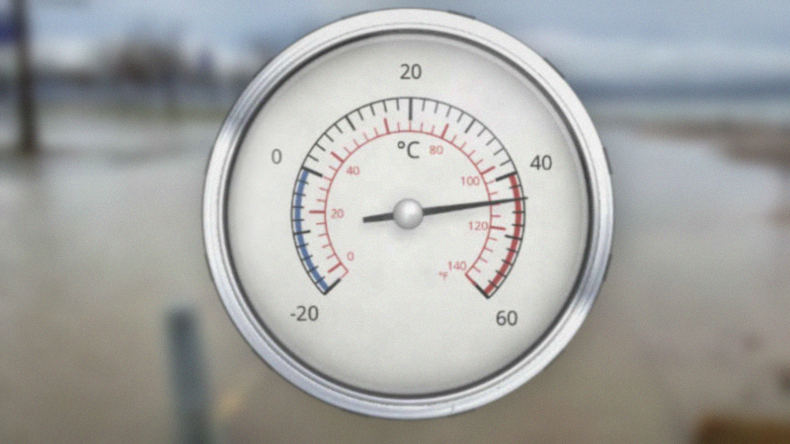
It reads 44 °C
